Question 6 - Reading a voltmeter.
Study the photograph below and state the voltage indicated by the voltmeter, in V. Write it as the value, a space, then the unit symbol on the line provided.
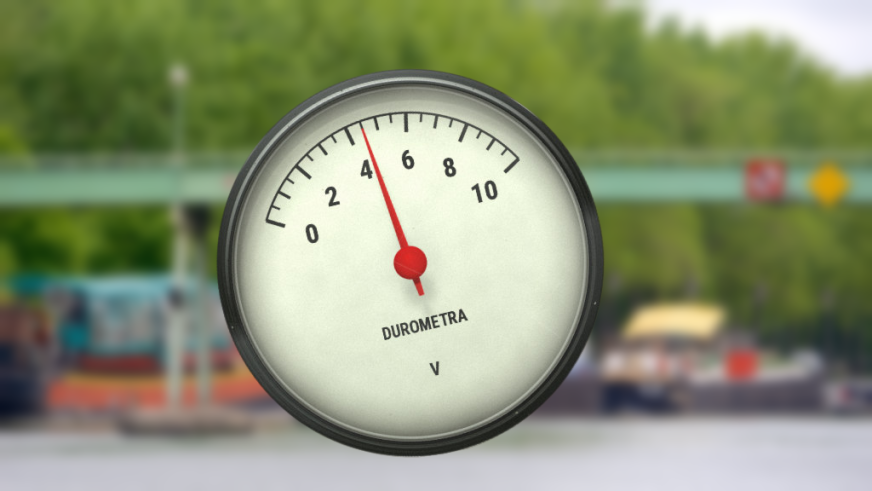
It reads 4.5 V
